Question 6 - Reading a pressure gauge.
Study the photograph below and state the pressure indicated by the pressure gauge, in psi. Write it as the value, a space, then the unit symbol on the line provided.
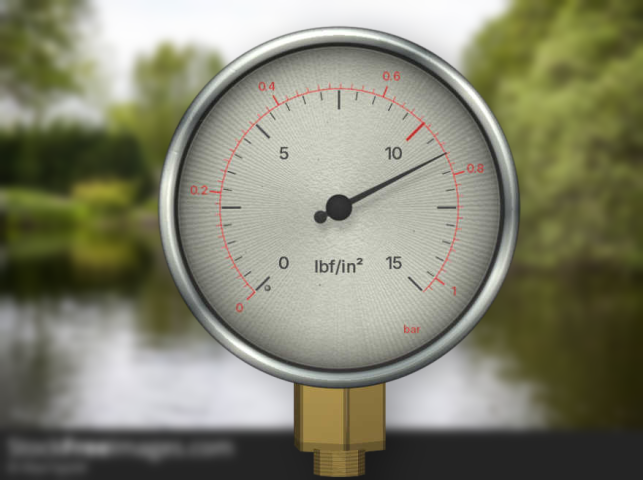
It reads 11 psi
